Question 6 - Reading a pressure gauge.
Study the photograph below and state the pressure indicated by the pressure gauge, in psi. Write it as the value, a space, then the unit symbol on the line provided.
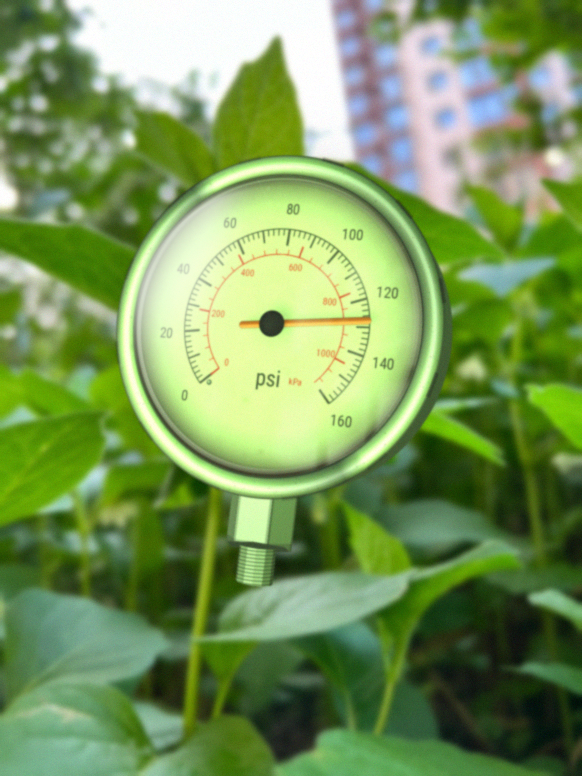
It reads 128 psi
